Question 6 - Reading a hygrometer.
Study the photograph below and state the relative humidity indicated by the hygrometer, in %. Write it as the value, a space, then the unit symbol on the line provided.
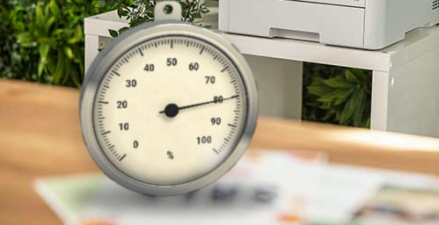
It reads 80 %
